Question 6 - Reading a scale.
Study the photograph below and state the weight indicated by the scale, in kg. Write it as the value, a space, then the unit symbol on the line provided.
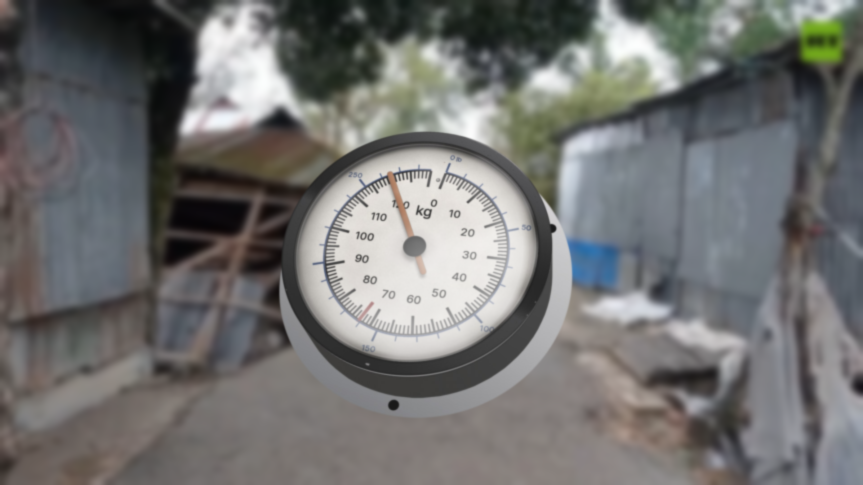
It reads 120 kg
